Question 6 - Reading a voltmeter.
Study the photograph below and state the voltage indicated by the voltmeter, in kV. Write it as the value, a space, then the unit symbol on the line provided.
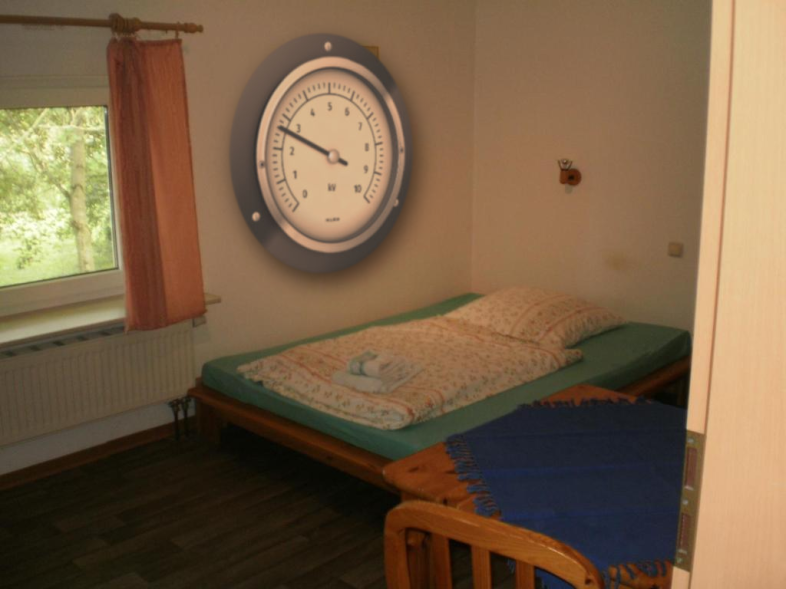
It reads 2.6 kV
